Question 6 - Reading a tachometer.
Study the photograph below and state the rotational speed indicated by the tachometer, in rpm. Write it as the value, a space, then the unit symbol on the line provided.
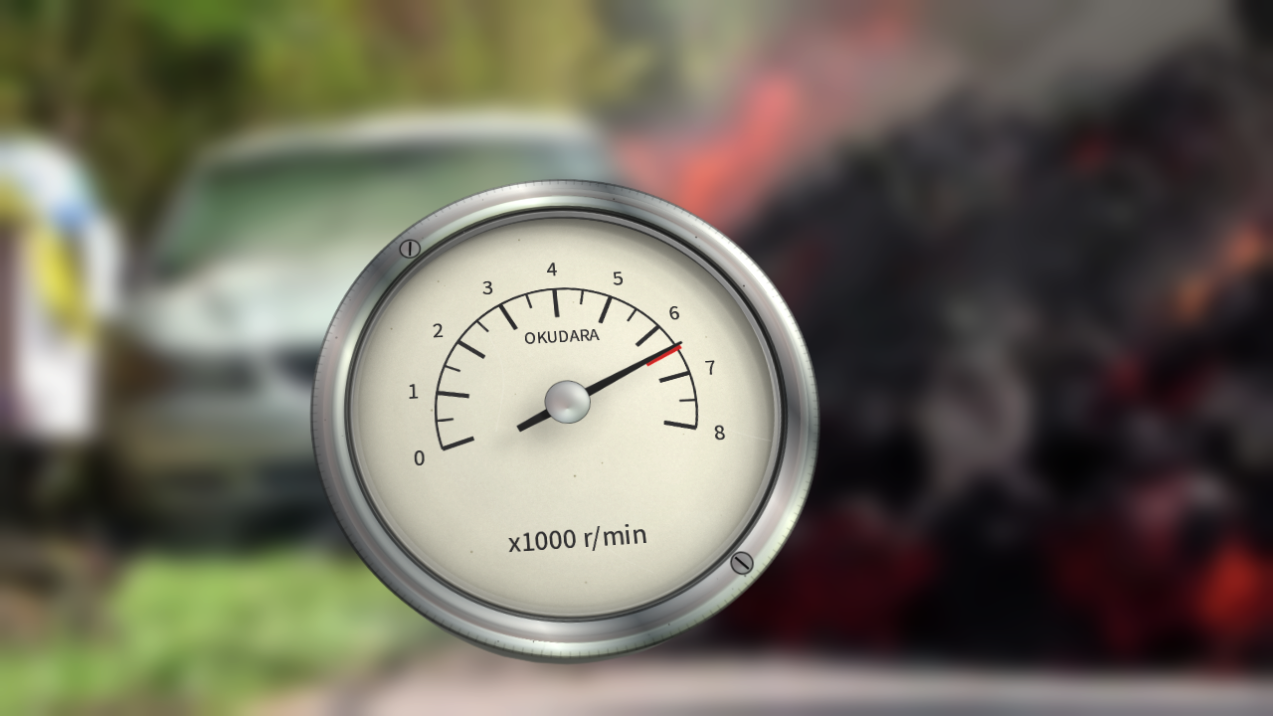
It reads 6500 rpm
